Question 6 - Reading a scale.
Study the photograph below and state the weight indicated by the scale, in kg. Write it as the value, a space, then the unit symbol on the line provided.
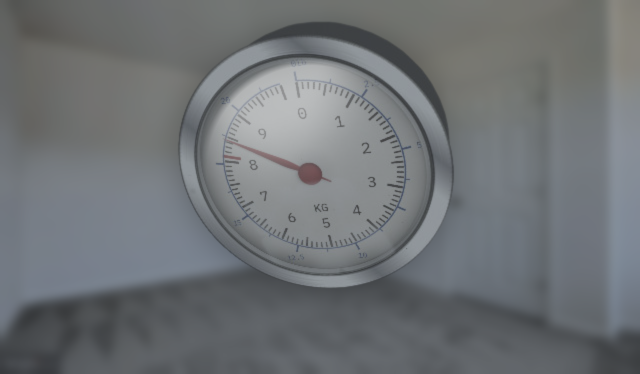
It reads 8.5 kg
